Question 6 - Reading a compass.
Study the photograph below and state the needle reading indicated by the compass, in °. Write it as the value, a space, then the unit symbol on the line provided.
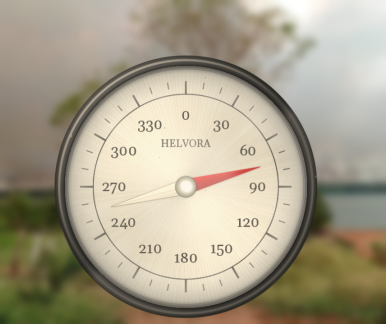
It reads 75 °
